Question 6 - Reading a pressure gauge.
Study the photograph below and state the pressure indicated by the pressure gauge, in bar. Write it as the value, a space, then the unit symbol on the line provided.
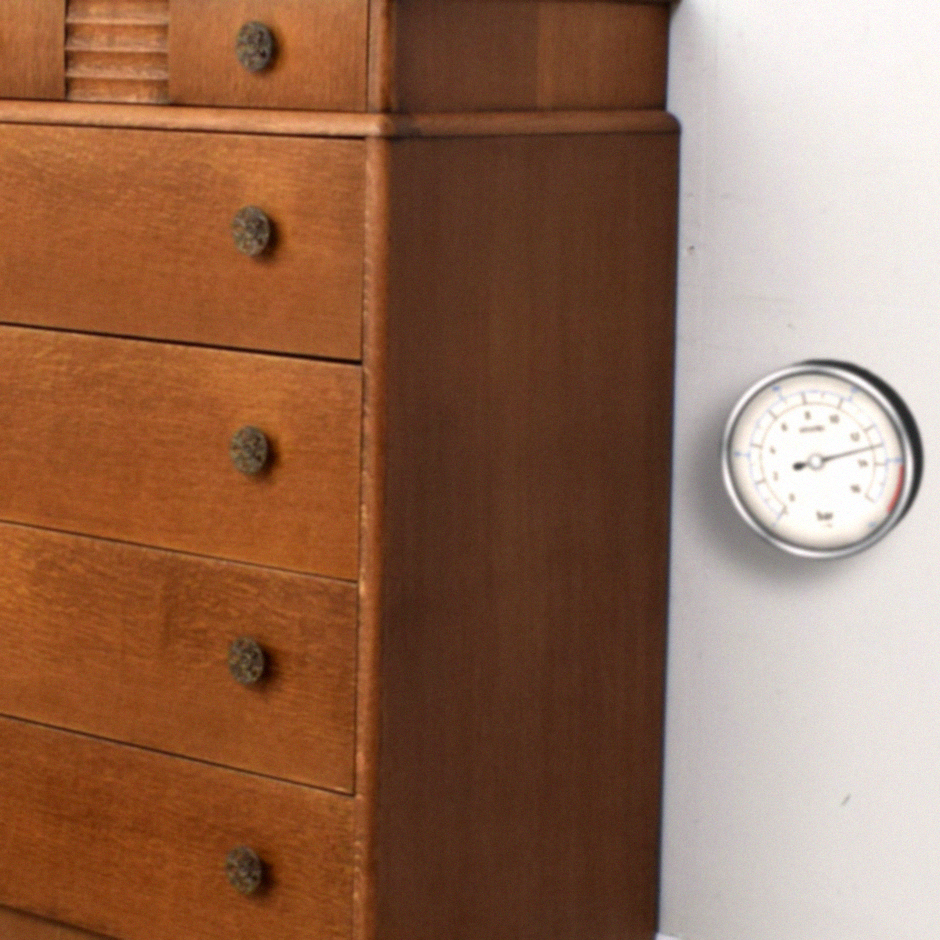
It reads 13 bar
